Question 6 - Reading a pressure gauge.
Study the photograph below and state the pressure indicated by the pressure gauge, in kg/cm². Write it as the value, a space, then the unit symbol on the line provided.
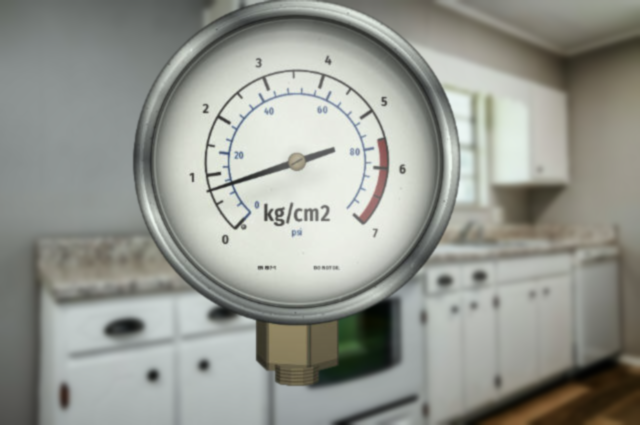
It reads 0.75 kg/cm²
